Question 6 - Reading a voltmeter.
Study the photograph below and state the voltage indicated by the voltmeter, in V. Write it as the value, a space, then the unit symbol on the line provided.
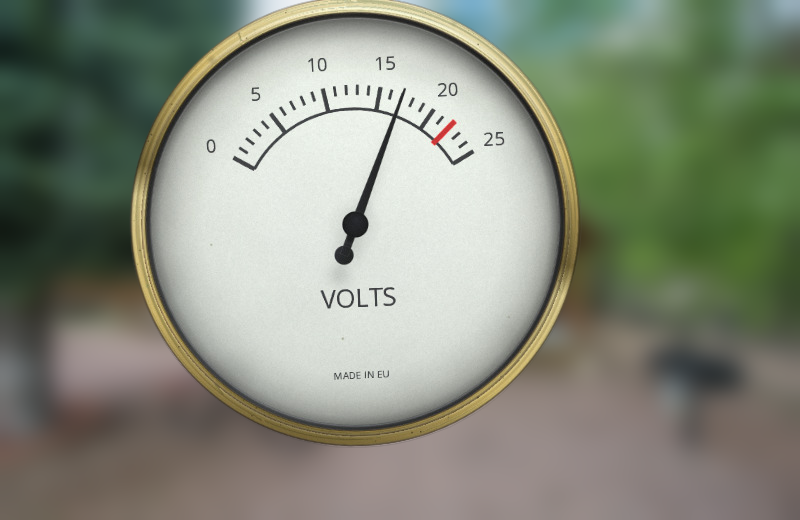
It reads 17 V
